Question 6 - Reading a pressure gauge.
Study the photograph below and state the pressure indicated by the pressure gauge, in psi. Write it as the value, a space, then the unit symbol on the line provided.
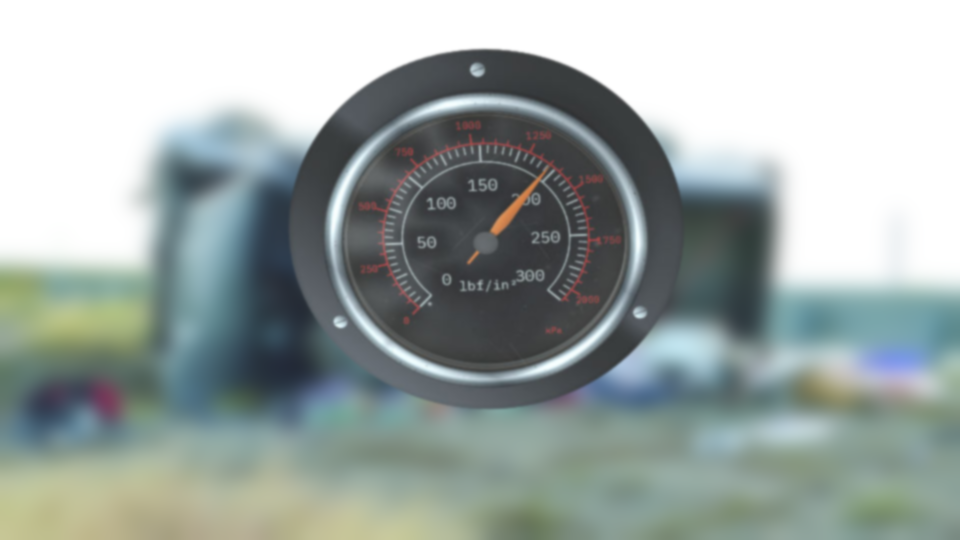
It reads 195 psi
